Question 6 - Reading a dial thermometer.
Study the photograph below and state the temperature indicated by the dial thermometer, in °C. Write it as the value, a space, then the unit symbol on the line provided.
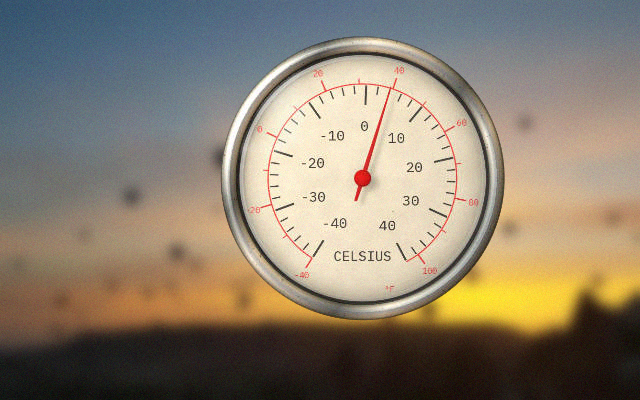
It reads 4 °C
